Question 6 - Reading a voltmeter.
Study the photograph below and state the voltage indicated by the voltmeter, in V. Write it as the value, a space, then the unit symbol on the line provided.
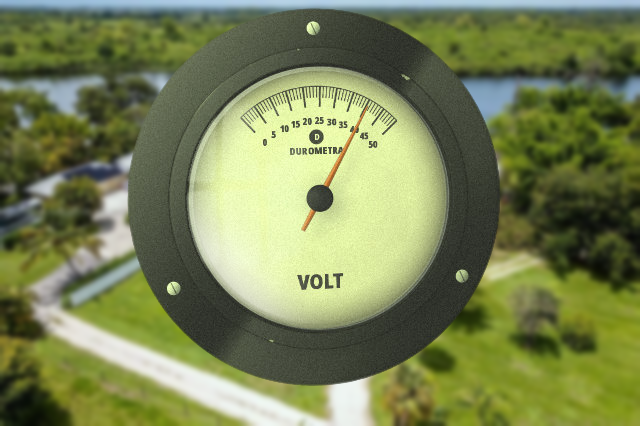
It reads 40 V
